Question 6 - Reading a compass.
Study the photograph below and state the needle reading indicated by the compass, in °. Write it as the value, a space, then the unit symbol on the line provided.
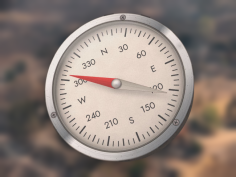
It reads 305 °
